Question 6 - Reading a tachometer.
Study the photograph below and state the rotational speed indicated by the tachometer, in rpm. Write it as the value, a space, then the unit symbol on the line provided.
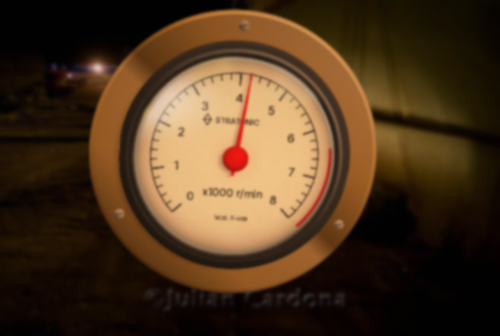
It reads 4200 rpm
